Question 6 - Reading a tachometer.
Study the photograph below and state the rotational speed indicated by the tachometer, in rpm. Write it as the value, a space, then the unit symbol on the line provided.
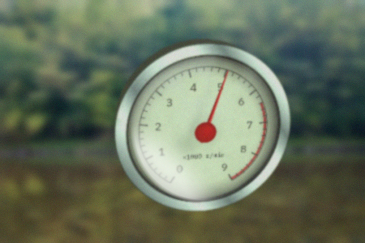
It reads 5000 rpm
